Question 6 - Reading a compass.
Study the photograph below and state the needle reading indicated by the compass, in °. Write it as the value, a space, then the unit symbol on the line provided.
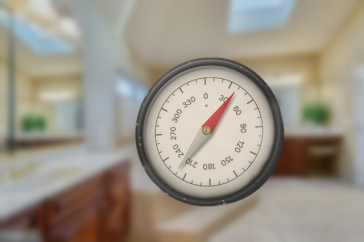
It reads 40 °
